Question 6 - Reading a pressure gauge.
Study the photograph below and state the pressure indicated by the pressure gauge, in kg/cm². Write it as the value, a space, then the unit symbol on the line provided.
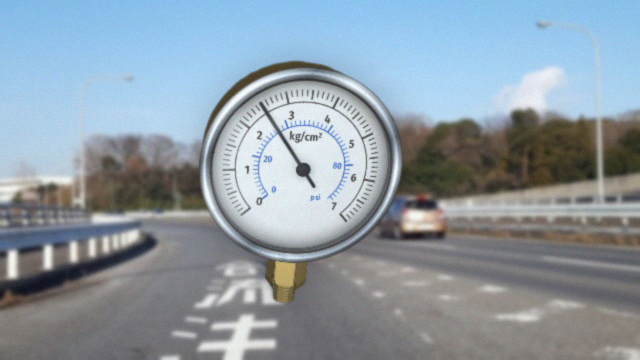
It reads 2.5 kg/cm²
